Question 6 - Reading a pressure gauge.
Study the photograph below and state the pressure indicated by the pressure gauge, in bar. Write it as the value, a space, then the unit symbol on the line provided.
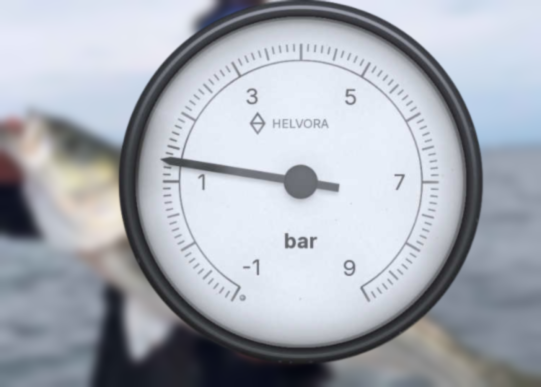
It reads 1.3 bar
